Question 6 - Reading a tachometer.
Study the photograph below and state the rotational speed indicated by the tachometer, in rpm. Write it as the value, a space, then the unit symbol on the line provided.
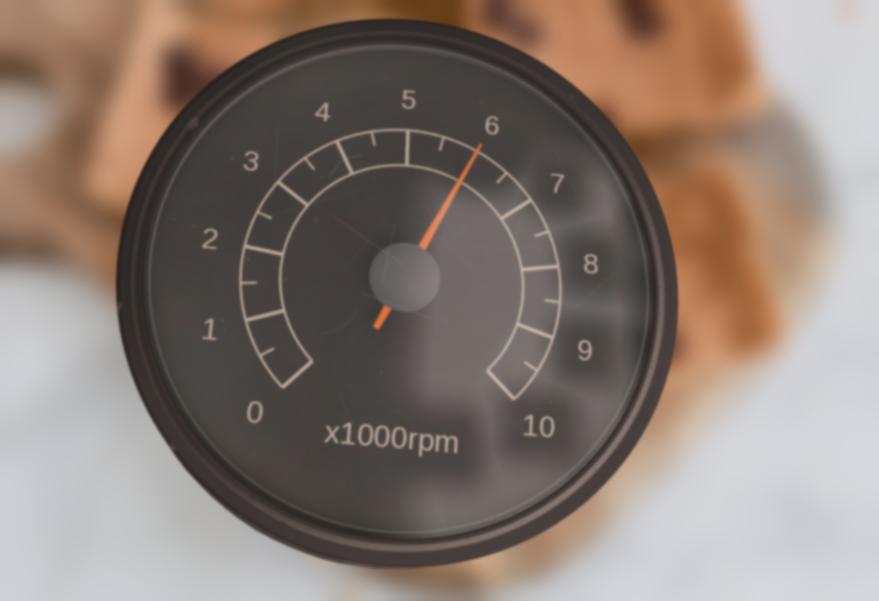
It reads 6000 rpm
